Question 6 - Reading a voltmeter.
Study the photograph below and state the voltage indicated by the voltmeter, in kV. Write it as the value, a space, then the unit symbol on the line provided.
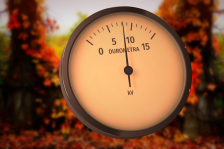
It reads 8 kV
